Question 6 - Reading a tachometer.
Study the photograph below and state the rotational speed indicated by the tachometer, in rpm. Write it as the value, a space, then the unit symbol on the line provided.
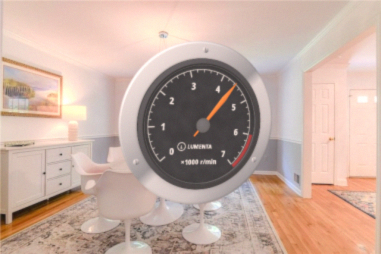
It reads 4400 rpm
